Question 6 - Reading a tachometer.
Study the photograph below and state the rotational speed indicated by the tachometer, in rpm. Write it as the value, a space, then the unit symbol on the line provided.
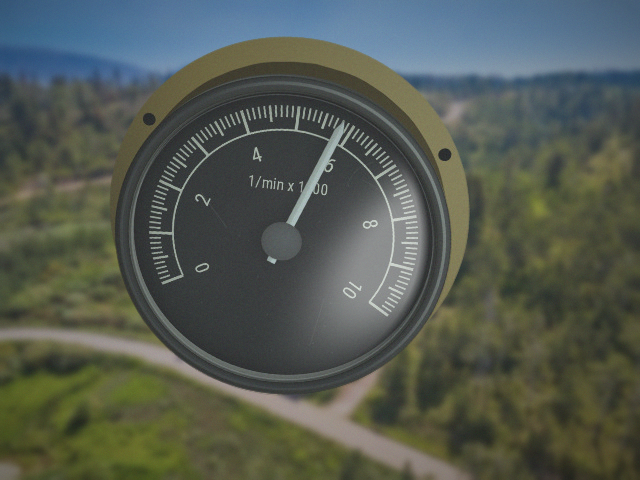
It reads 5800 rpm
